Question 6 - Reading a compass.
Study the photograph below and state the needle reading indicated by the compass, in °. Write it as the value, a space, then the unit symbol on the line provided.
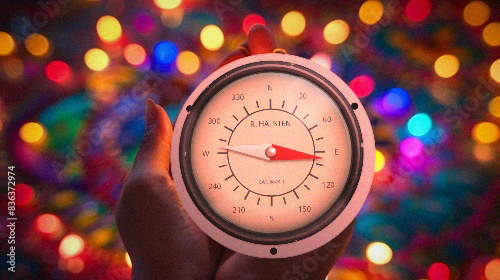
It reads 97.5 °
